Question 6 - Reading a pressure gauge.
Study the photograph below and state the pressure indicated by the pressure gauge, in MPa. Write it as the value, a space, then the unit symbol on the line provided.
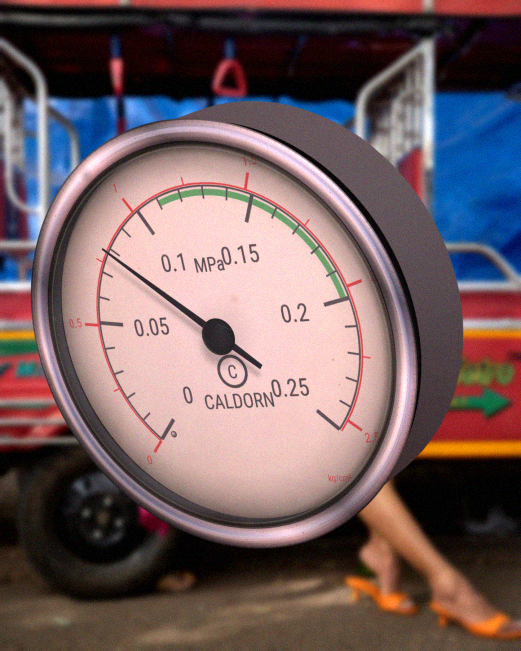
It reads 0.08 MPa
